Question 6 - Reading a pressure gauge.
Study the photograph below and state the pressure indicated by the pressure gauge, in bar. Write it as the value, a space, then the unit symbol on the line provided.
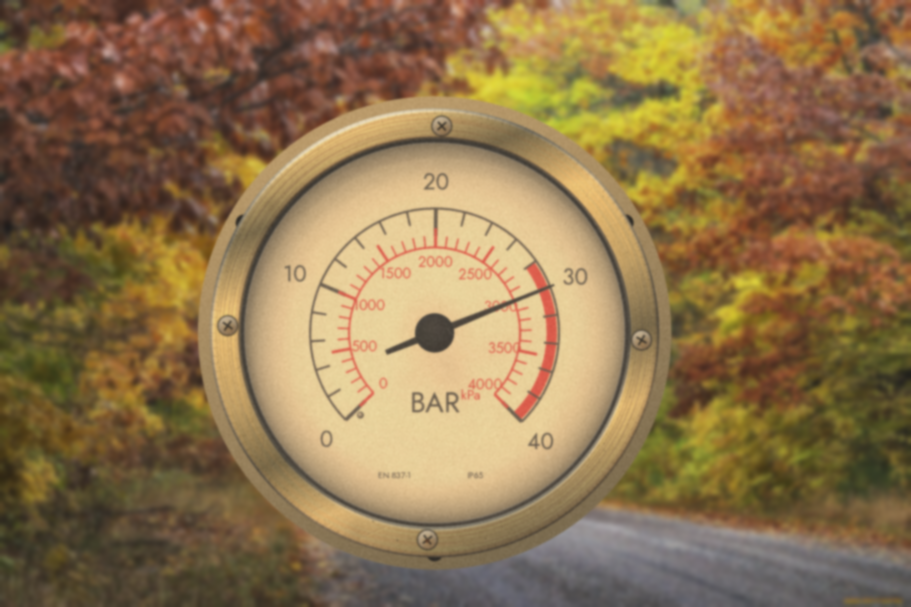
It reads 30 bar
